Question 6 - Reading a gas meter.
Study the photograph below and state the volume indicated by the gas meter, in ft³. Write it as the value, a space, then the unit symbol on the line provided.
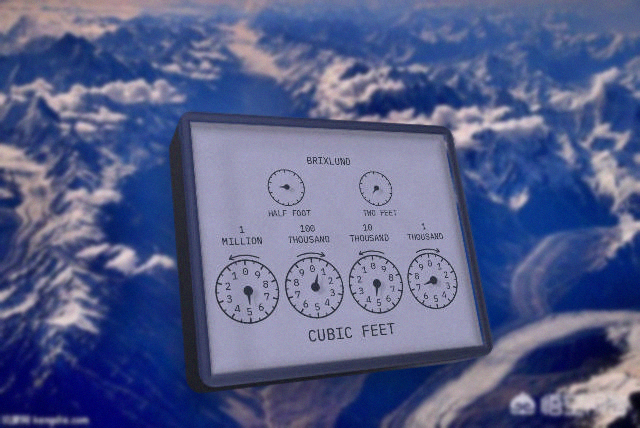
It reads 504700 ft³
